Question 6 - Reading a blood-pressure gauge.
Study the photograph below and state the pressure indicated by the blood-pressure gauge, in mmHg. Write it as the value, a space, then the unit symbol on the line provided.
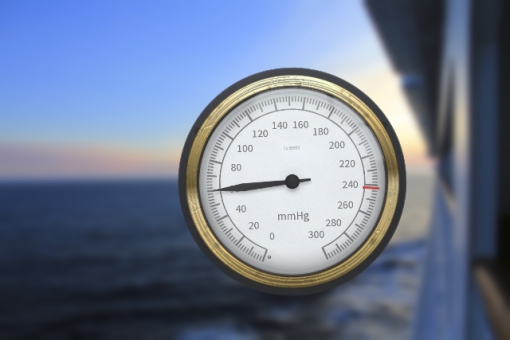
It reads 60 mmHg
